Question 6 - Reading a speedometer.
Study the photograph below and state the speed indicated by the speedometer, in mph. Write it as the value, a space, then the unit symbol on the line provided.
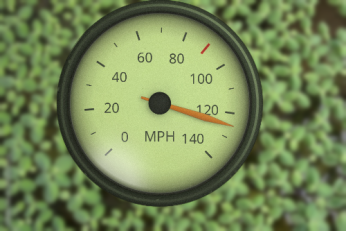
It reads 125 mph
